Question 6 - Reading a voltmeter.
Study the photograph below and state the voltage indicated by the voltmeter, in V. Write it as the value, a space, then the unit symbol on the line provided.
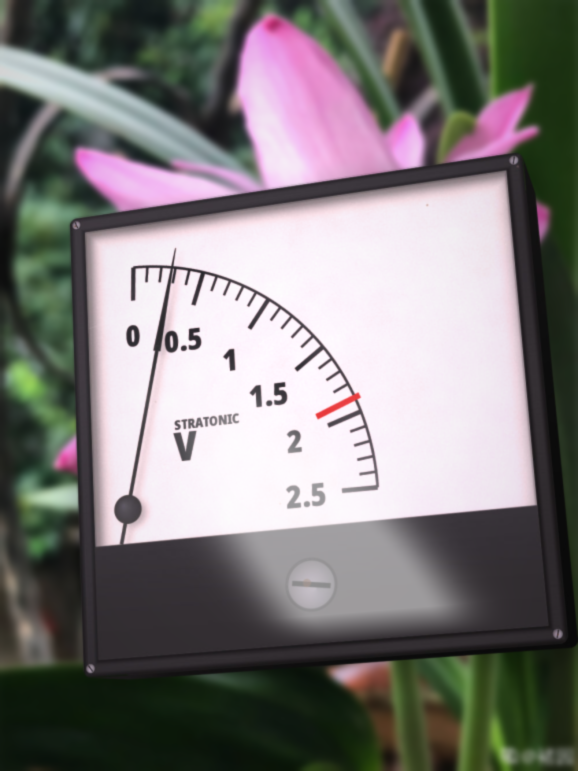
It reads 0.3 V
